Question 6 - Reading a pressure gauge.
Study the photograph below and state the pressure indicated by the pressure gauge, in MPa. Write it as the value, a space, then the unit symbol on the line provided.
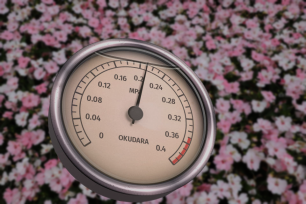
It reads 0.21 MPa
